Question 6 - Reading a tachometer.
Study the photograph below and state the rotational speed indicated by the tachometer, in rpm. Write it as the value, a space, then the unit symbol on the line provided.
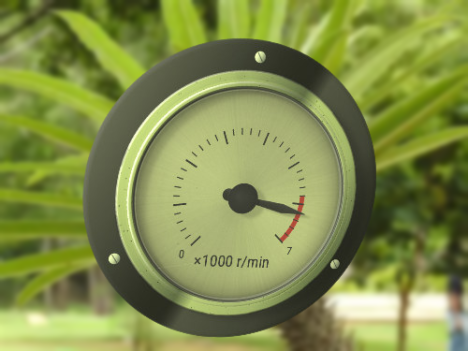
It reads 6200 rpm
